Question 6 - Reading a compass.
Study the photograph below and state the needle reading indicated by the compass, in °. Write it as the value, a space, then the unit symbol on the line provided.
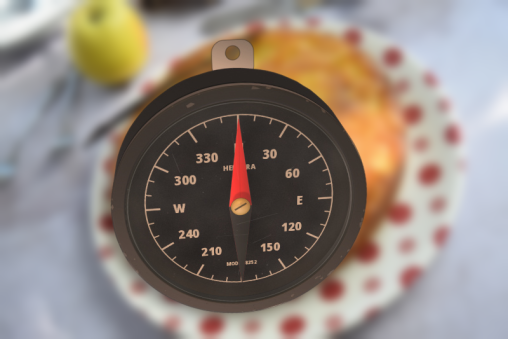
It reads 0 °
